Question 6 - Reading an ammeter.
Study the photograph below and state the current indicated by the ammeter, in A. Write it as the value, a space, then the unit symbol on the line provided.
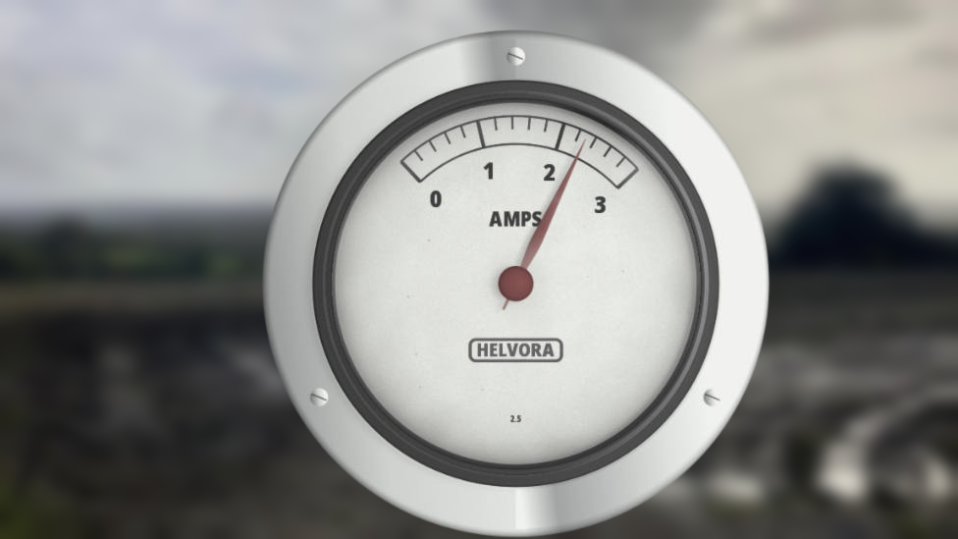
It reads 2.3 A
